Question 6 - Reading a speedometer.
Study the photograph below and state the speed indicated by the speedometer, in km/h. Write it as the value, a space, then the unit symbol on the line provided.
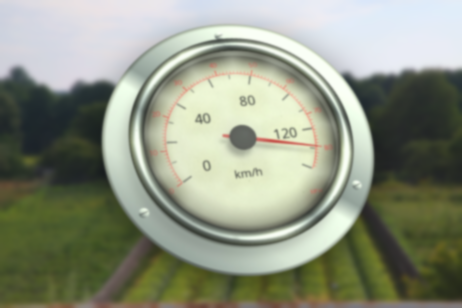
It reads 130 km/h
